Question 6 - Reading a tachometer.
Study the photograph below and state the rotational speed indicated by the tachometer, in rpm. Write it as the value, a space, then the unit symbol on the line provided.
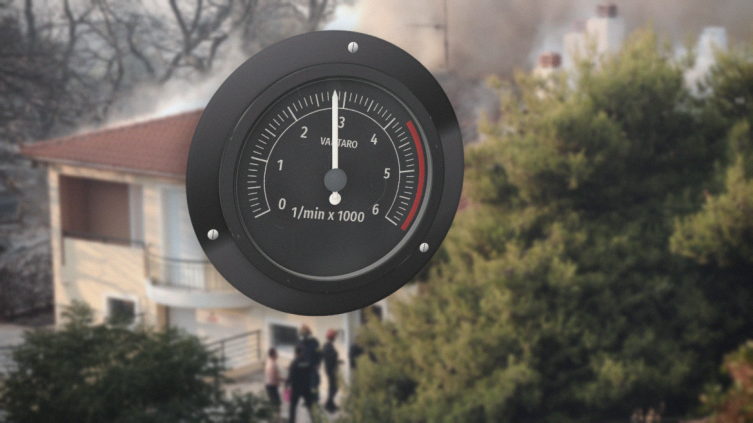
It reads 2800 rpm
